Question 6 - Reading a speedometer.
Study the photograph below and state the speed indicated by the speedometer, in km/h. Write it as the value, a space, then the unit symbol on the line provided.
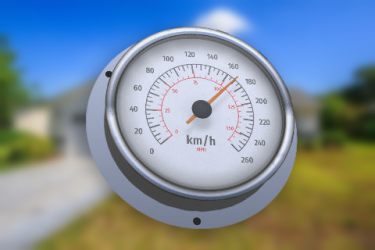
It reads 170 km/h
